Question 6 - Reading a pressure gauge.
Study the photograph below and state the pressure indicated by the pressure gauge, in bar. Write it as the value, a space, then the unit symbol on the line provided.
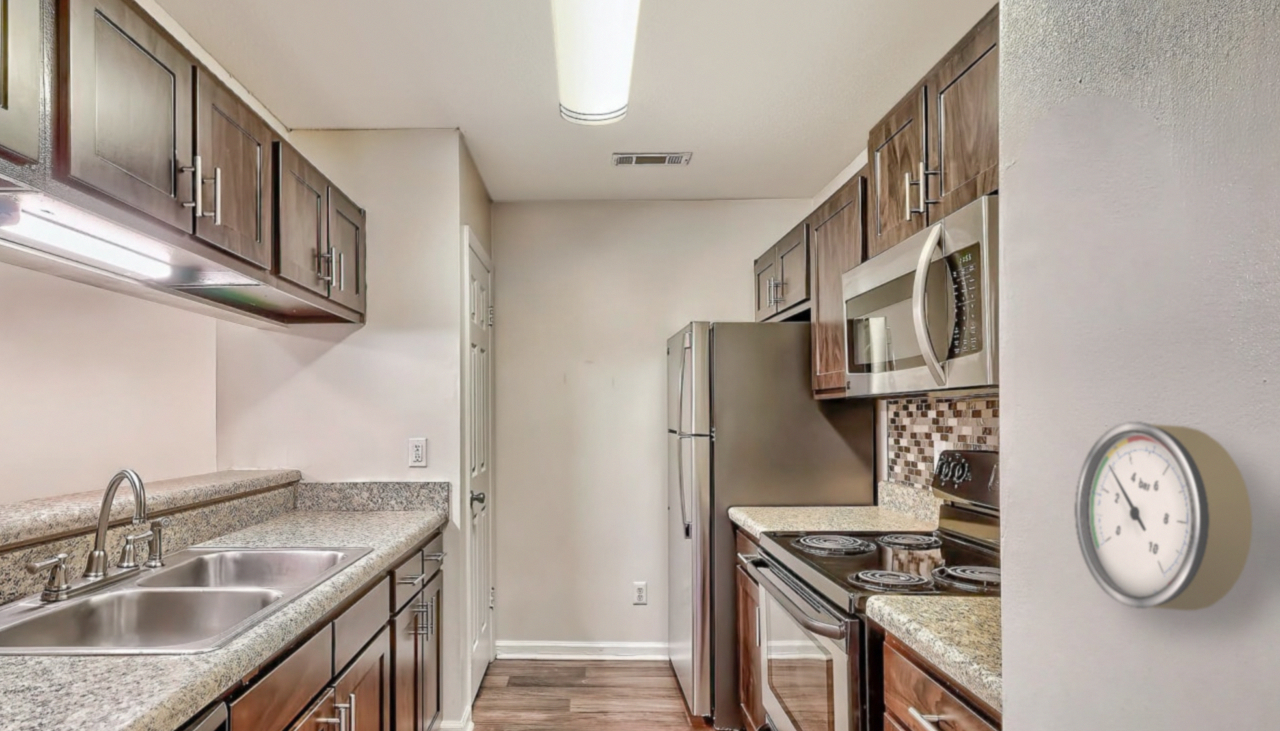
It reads 3 bar
